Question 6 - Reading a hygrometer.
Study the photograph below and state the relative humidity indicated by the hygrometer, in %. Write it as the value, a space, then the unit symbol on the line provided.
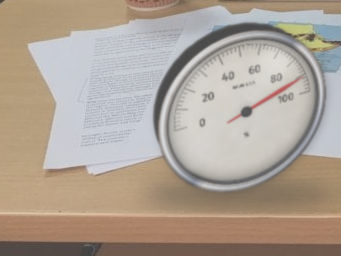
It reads 90 %
